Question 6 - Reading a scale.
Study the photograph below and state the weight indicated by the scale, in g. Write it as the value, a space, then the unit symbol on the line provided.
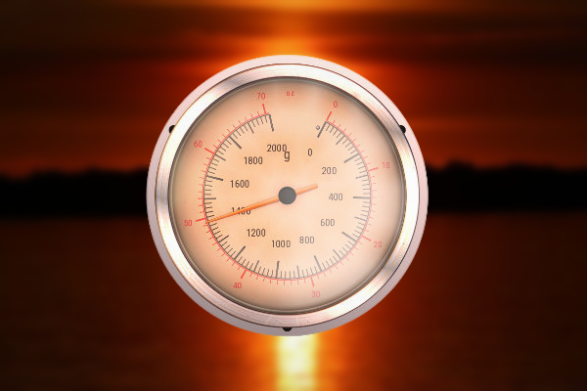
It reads 1400 g
